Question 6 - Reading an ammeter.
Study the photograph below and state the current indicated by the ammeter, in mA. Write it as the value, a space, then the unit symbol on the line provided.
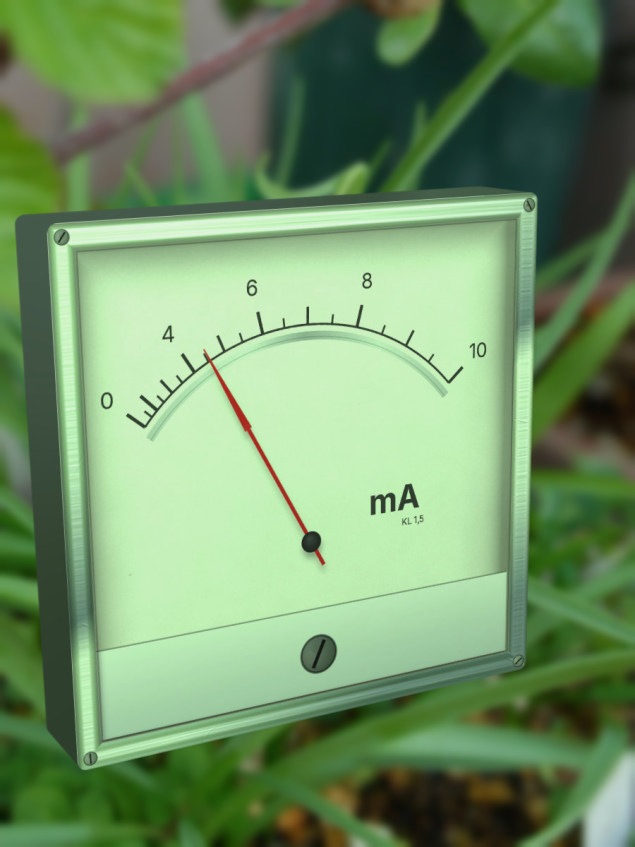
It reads 4.5 mA
